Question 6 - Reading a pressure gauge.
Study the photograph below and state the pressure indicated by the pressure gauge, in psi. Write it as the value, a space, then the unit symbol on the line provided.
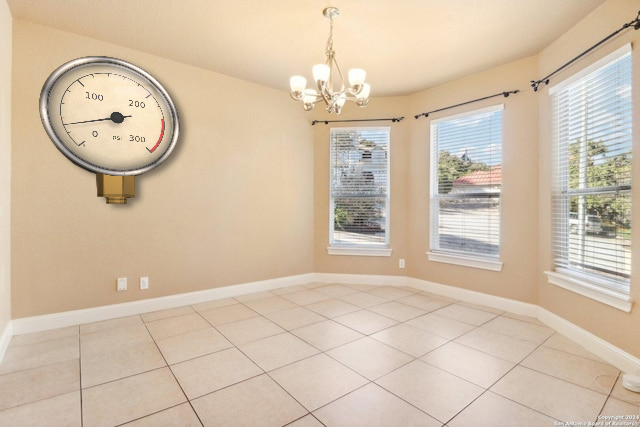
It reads 30 psi
